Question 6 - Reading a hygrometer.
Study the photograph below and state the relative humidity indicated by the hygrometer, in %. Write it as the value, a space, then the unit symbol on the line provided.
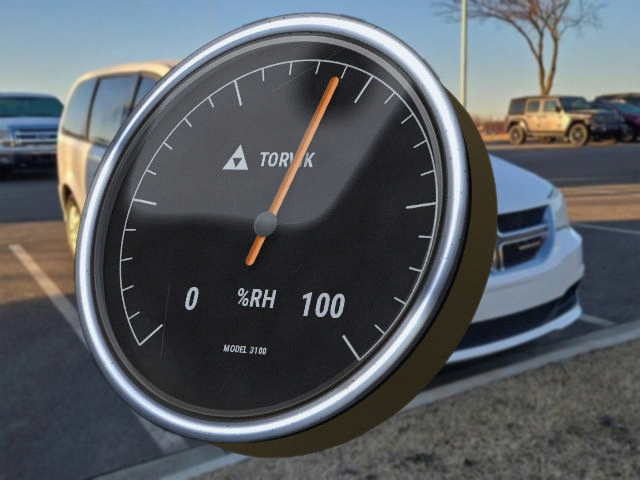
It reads 56 %
